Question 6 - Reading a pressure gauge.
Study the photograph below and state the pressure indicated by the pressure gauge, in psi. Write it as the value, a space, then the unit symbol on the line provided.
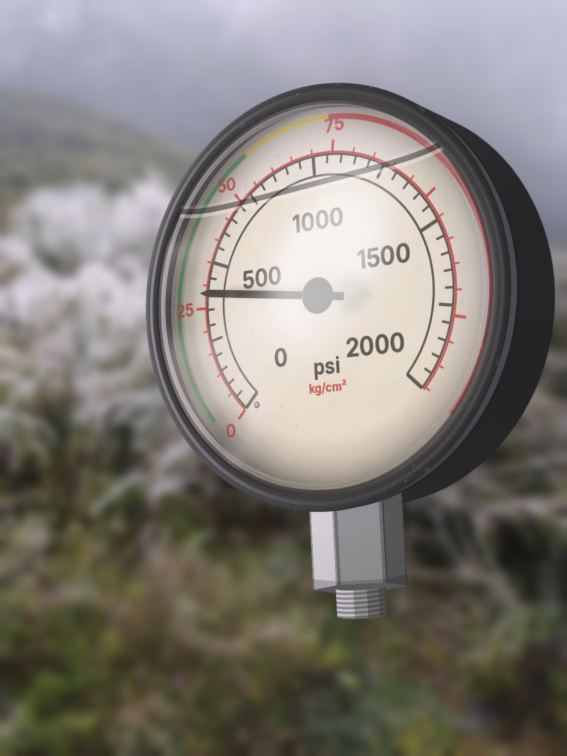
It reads 400 psi
